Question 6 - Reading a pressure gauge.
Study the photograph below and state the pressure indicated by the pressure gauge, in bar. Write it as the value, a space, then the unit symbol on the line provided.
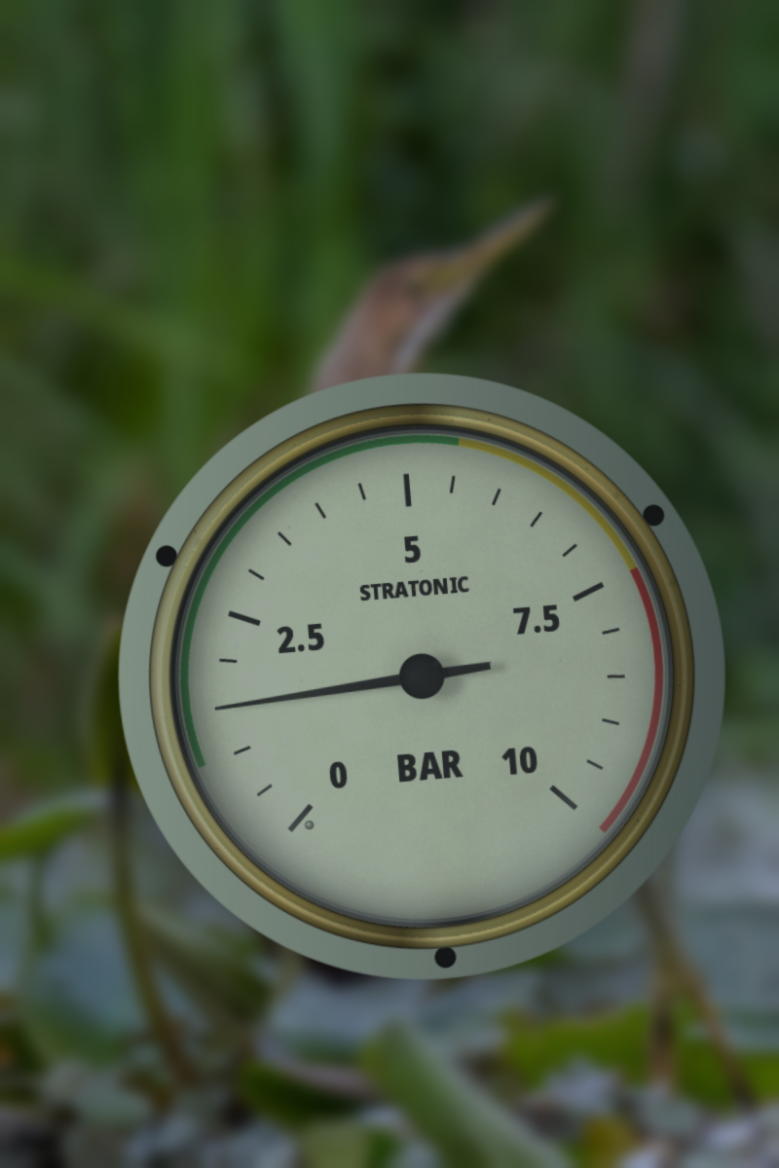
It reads 1.5 bar
